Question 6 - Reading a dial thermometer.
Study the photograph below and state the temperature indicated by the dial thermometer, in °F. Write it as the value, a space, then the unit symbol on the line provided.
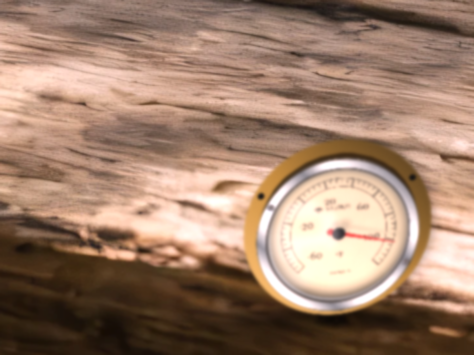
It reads 100 °F
